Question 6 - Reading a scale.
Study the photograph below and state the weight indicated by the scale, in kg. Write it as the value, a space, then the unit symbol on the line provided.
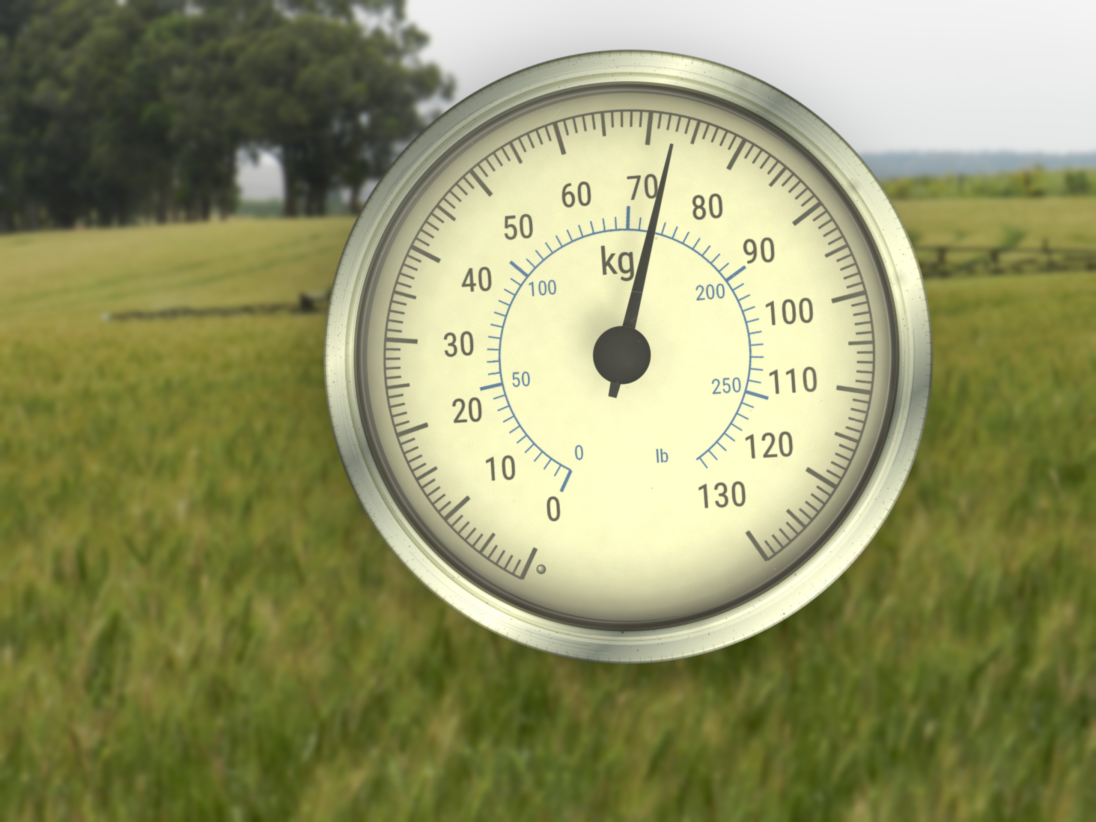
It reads 73 kg
